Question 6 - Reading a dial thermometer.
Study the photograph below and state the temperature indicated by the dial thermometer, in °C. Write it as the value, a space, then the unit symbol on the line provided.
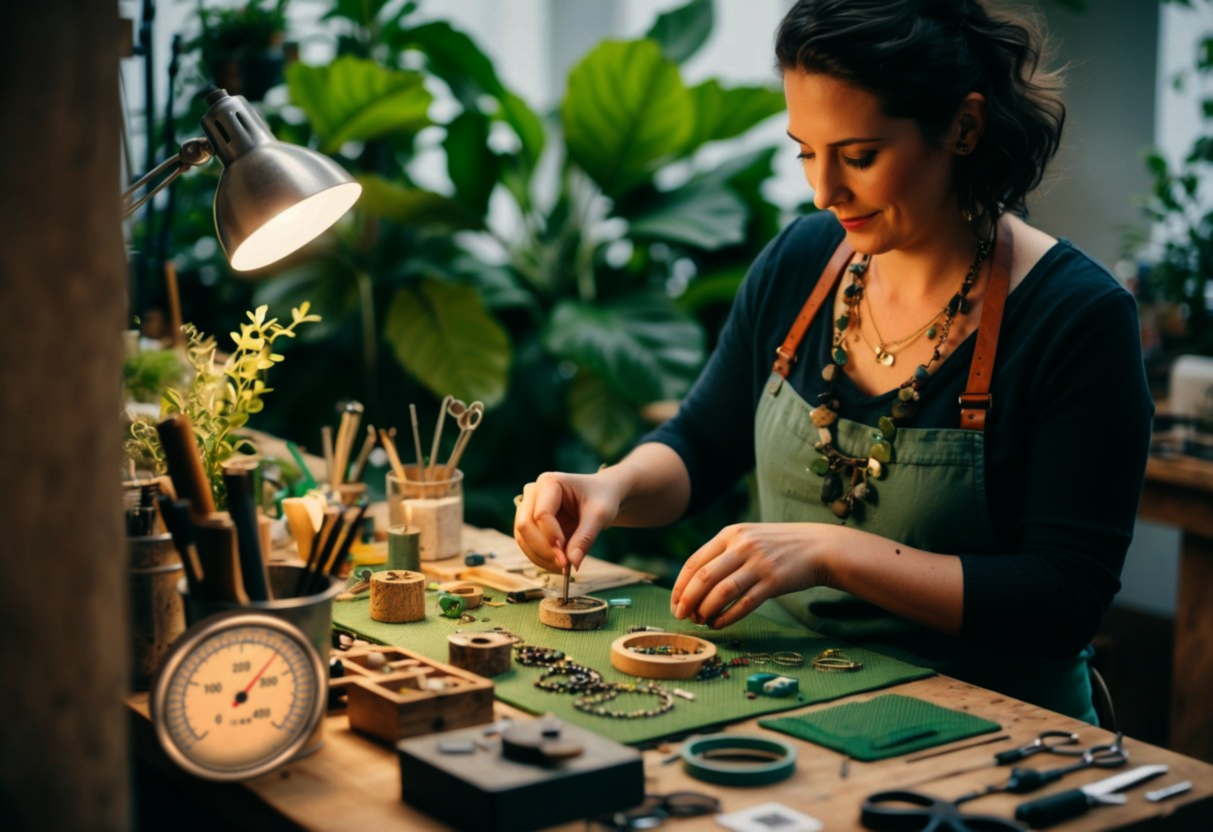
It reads 260 °C
